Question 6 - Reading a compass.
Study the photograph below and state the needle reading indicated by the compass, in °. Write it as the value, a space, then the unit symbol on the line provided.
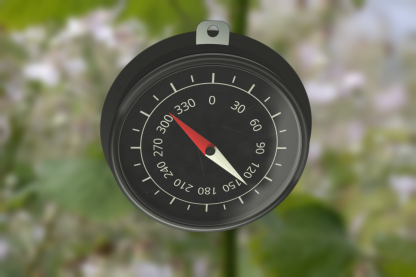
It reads 315 °
